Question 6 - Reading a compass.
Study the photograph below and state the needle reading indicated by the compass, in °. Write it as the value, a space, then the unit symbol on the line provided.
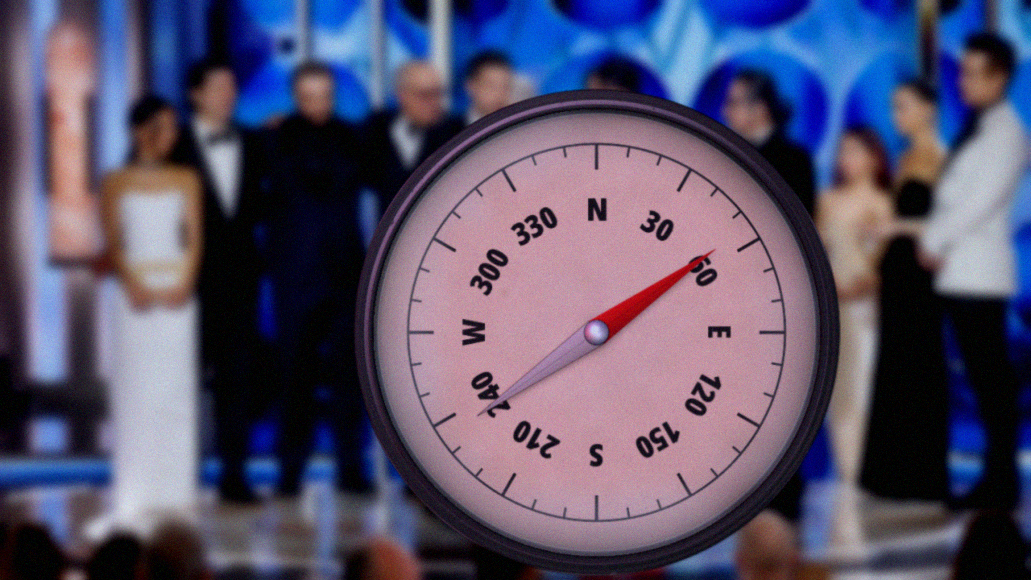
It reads 55 °
